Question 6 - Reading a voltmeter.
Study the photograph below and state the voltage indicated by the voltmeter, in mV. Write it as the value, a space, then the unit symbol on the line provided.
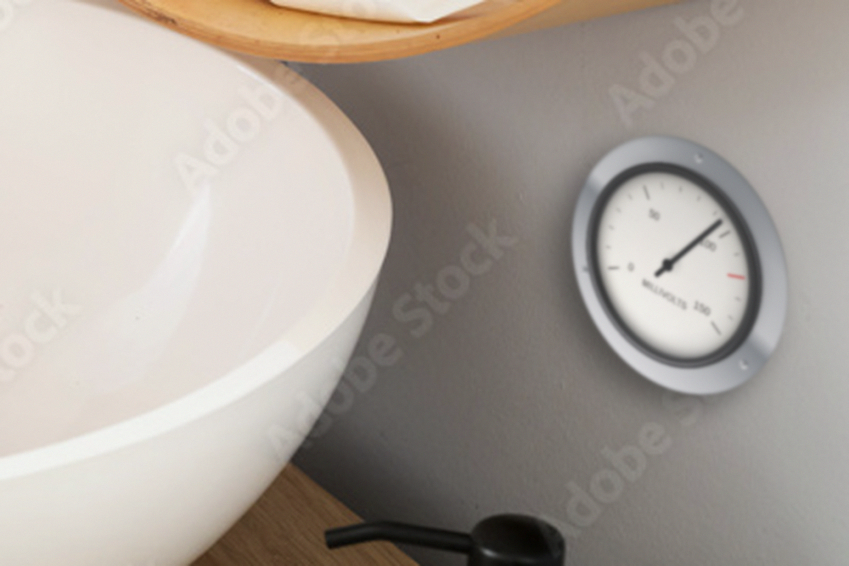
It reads 95 mV
